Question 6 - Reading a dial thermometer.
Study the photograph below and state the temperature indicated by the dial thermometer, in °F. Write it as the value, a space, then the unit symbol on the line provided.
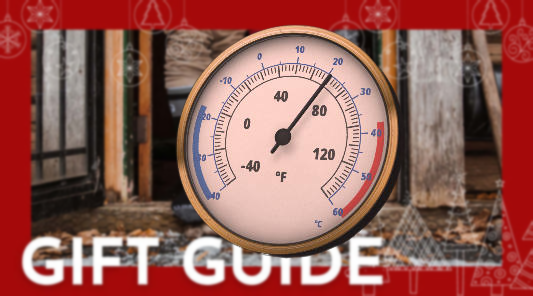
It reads 70 °F
